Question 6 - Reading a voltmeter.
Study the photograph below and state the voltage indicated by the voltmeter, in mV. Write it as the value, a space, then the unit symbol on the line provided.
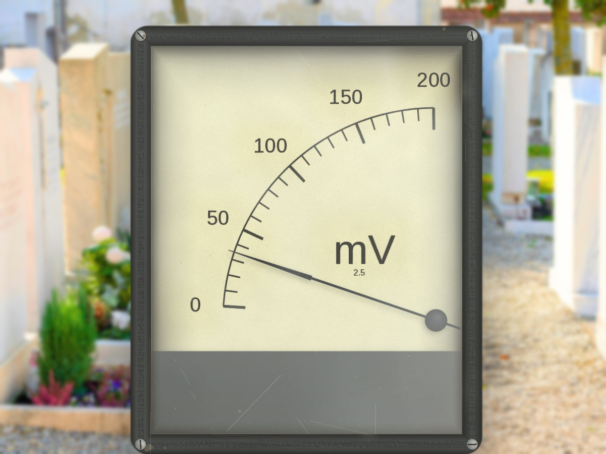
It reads 35 mV
